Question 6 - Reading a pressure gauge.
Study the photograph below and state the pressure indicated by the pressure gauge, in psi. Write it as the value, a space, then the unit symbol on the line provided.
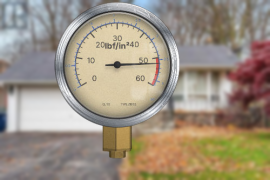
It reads 52 psi
